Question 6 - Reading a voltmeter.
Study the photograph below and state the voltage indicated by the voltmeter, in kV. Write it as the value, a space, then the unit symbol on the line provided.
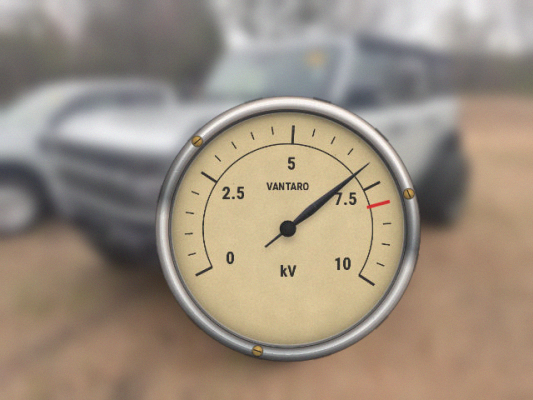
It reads 7 kV
